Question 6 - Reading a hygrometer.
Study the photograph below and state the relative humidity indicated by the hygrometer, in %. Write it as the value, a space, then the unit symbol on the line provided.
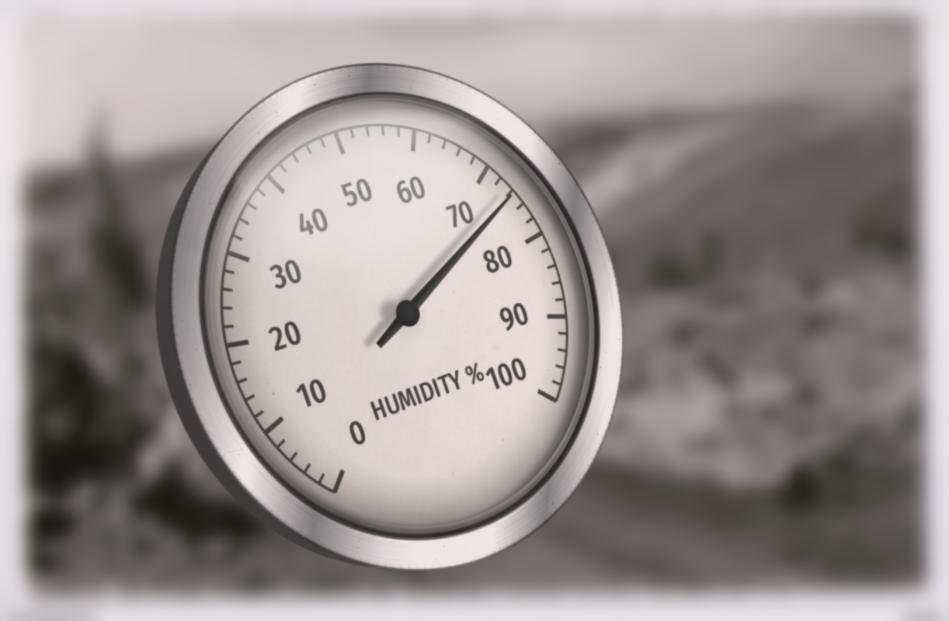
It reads 74 %
